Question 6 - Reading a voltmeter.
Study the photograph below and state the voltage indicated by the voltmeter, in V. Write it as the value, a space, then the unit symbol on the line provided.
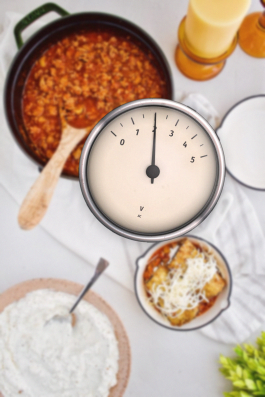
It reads 2 V
